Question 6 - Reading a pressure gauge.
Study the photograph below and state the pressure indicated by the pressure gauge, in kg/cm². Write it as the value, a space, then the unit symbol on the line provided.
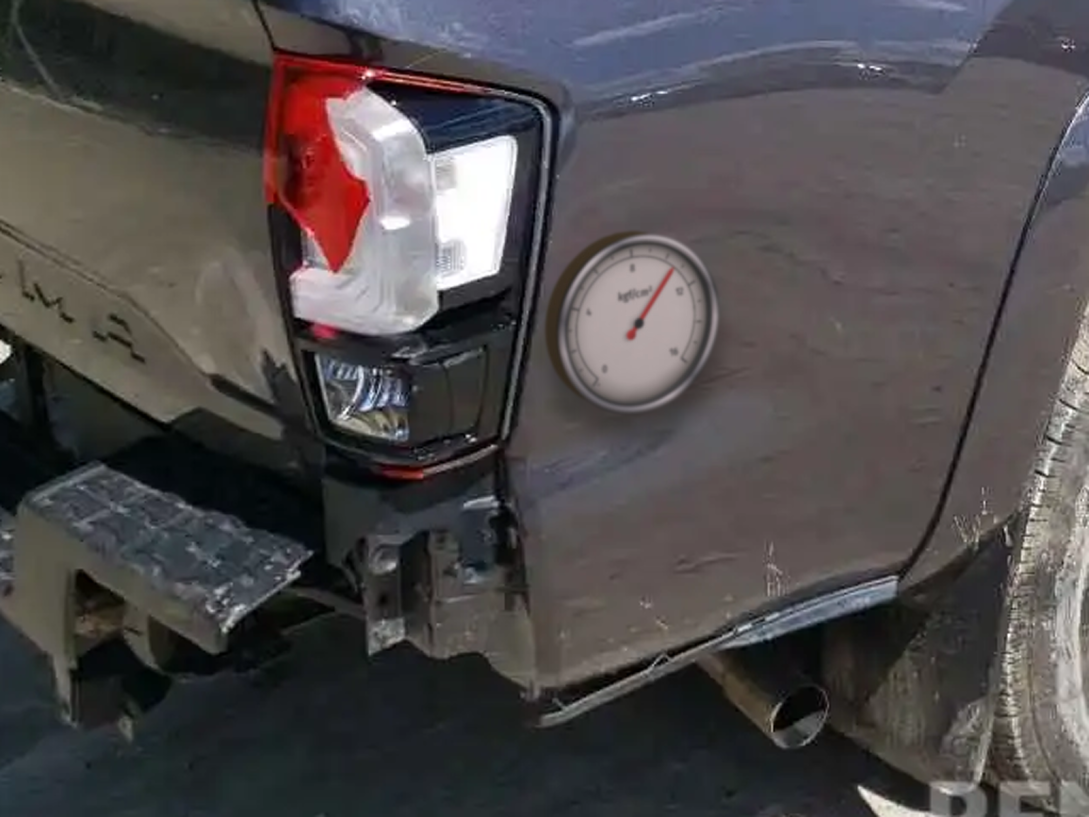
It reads 10.5 kg/cm²
